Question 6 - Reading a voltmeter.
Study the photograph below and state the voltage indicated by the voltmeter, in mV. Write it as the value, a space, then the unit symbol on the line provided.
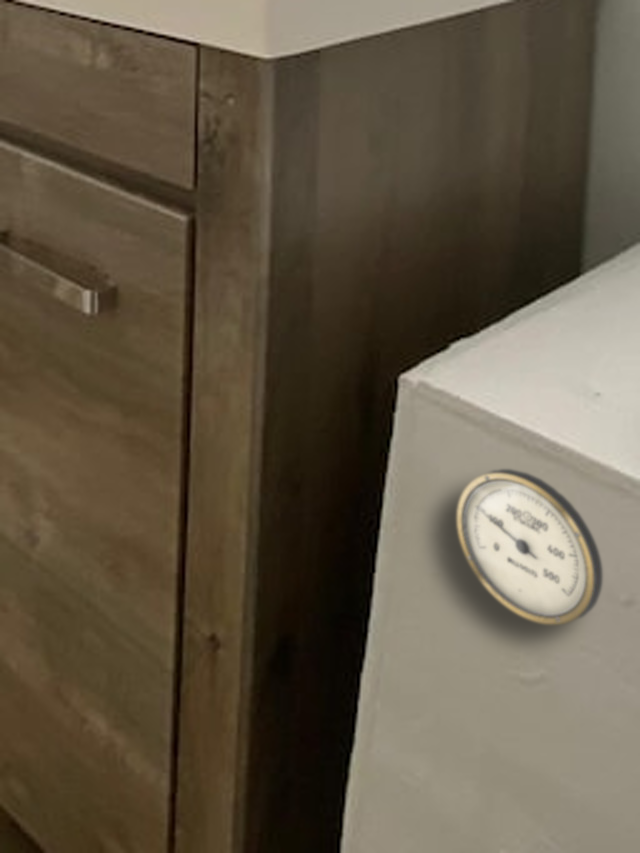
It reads 100 mV
